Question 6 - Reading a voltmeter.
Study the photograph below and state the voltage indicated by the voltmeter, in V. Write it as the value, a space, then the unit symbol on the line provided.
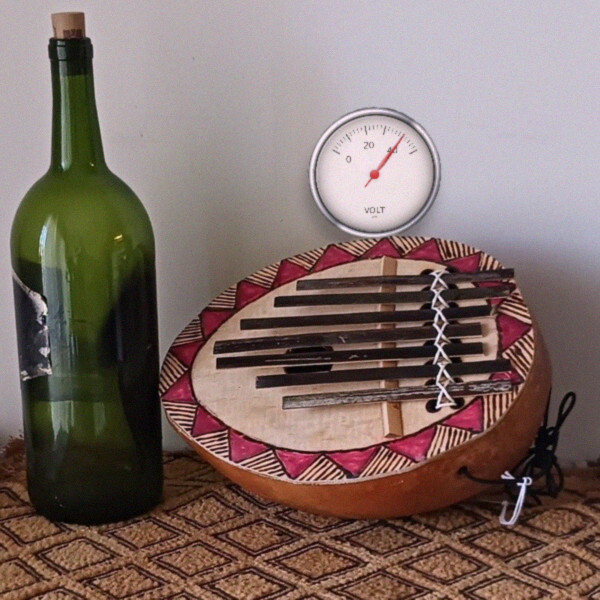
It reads 40 V
